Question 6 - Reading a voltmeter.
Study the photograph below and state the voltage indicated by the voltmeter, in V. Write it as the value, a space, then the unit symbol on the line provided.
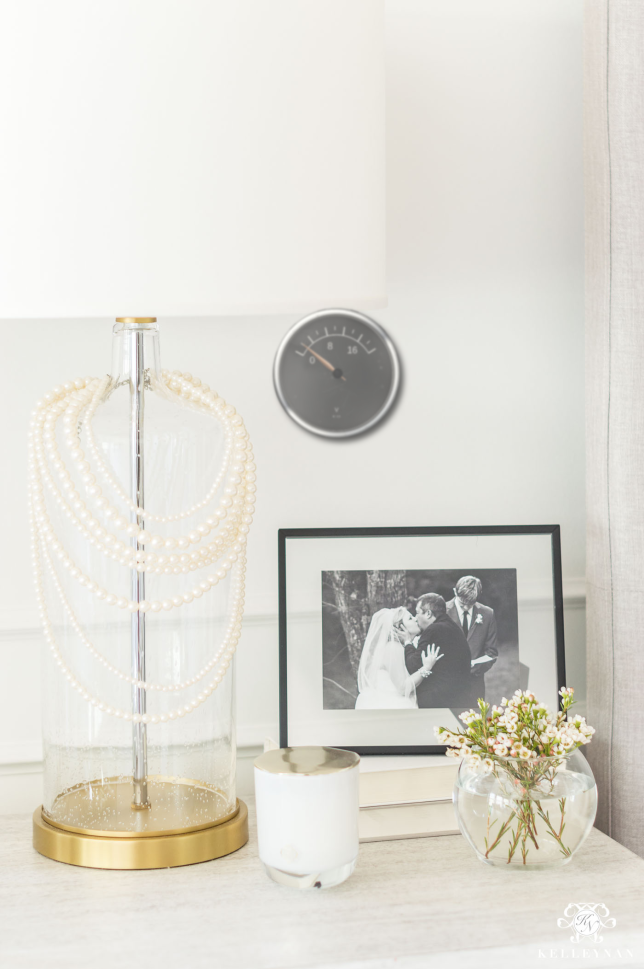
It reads 2 V
